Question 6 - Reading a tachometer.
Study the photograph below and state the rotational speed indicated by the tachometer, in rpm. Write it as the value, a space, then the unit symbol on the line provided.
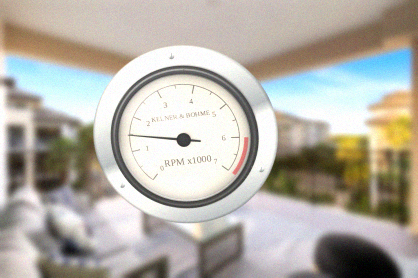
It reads 1500 rpm
